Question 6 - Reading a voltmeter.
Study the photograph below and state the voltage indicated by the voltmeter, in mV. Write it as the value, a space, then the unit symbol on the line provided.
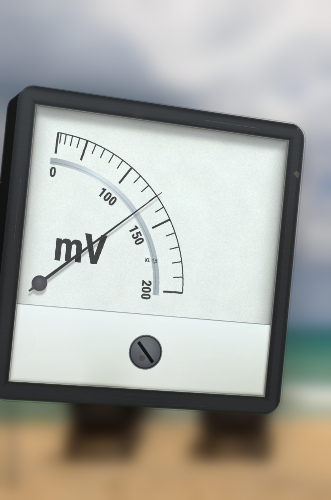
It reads 130 mV
